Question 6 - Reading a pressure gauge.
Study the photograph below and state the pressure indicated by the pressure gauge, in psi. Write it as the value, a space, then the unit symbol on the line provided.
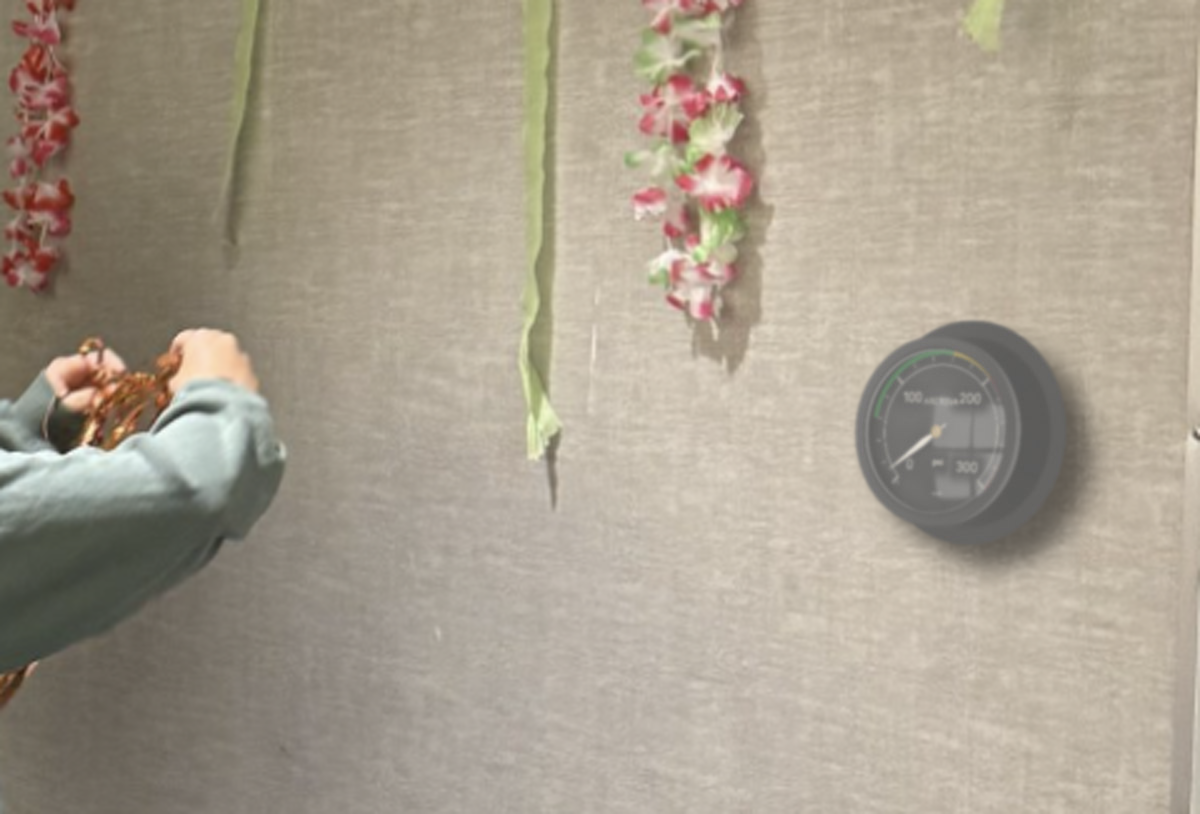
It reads 10 psi
